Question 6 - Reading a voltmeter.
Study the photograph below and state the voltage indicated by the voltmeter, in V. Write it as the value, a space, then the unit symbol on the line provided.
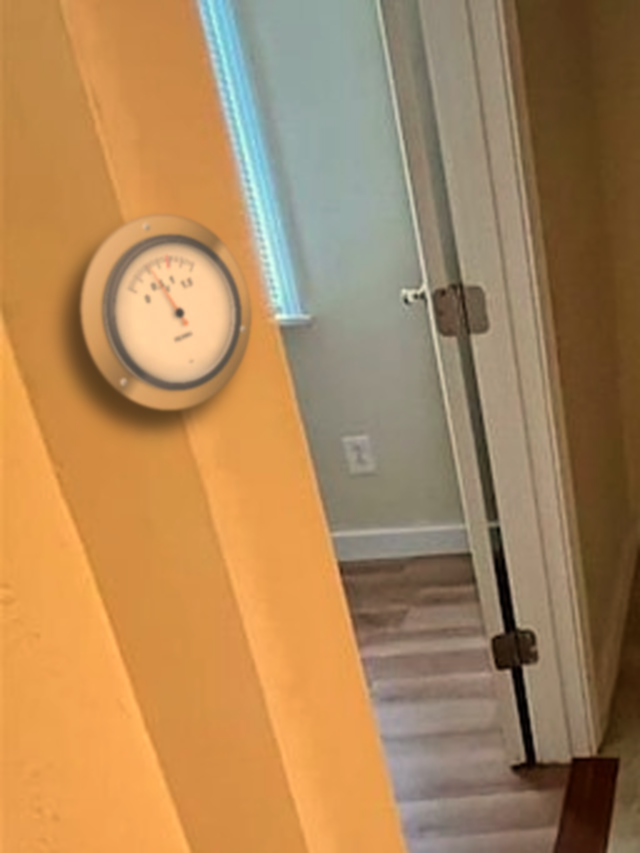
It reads 0.5 V
